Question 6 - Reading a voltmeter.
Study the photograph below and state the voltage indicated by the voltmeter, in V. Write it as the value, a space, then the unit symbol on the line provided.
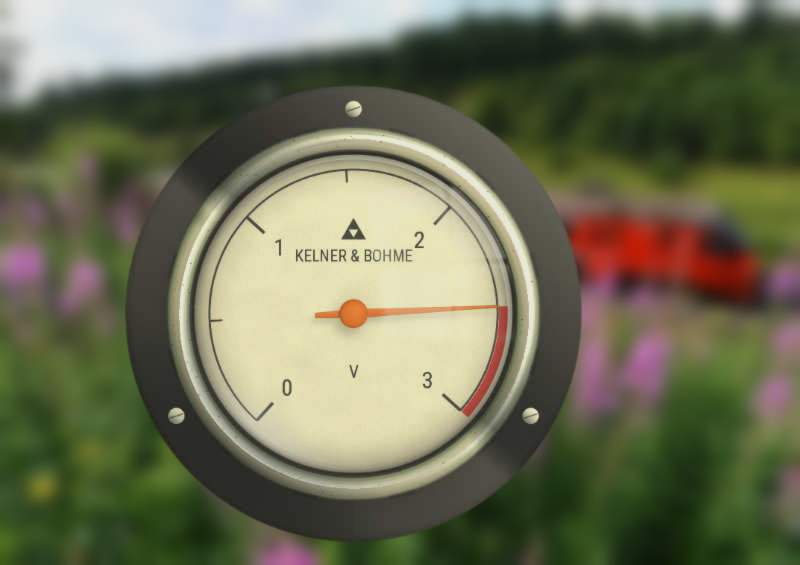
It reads 2.5 V
